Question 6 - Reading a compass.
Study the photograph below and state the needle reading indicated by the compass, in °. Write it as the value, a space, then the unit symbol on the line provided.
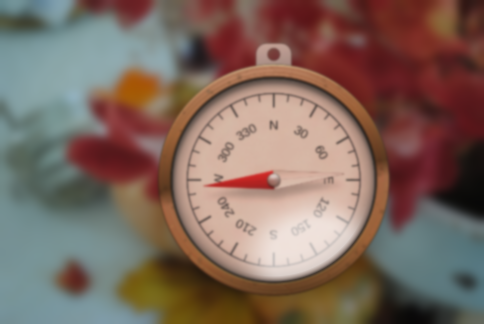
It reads 265 °
